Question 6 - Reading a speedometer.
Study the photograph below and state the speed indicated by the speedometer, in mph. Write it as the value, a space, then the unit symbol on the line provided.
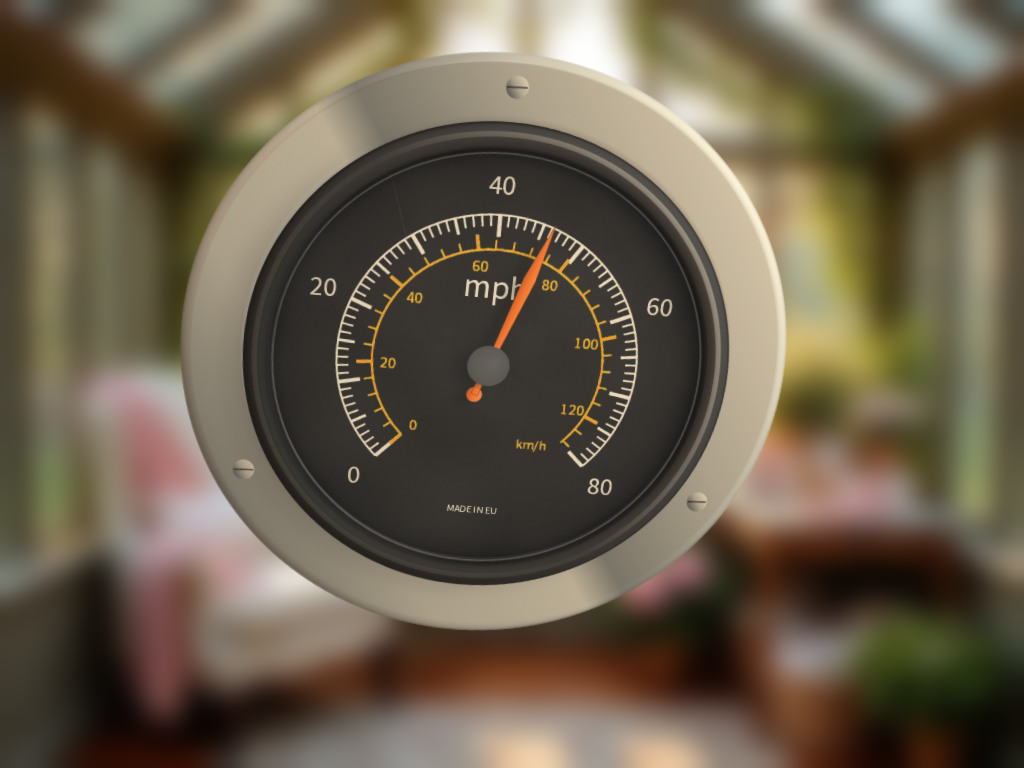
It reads 46 mph
